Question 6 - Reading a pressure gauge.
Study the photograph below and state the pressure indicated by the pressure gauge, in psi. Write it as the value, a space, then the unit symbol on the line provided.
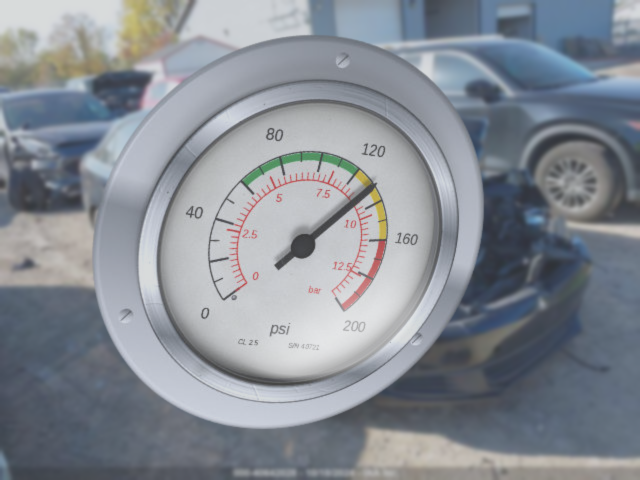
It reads 130 psi
